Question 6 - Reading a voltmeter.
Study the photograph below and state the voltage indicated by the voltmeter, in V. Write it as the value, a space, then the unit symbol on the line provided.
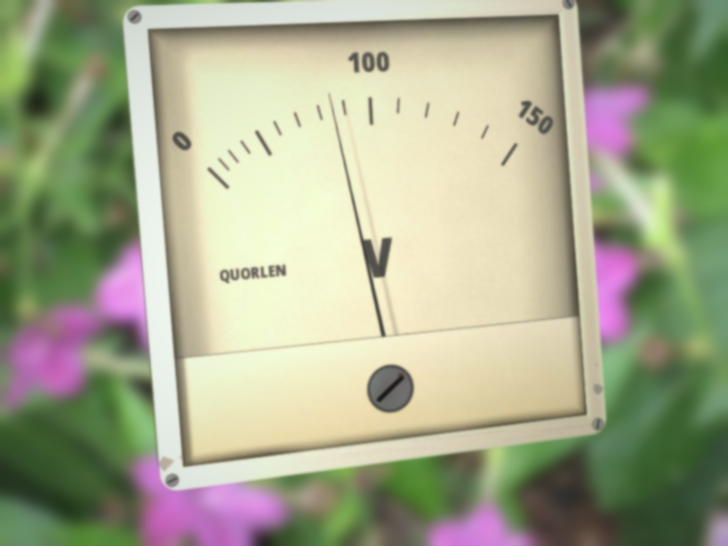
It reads 85 V
